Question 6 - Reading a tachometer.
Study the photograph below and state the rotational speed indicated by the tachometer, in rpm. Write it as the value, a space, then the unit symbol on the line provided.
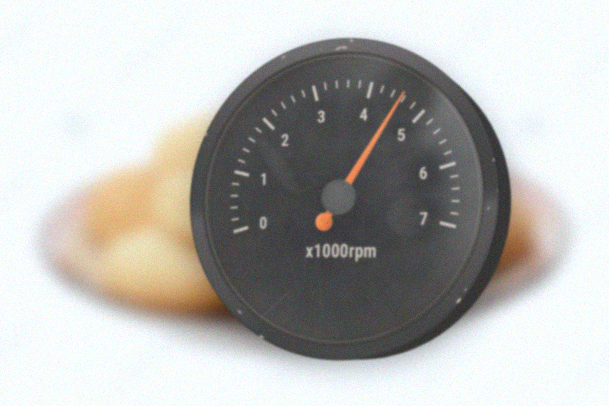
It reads 4600 rpm
